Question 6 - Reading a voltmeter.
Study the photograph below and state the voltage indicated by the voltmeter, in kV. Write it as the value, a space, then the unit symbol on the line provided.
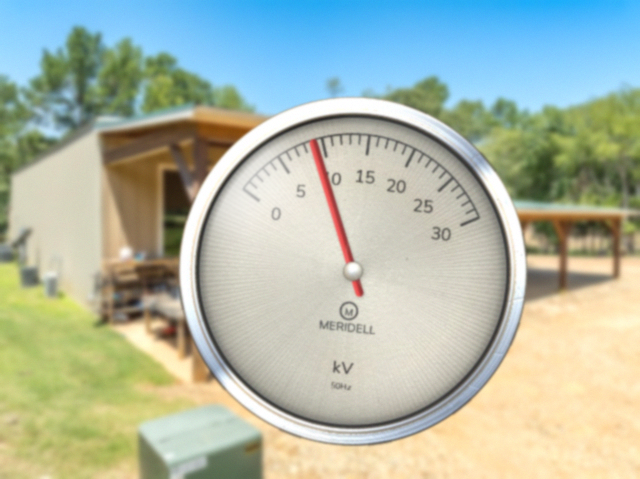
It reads 9 kV
